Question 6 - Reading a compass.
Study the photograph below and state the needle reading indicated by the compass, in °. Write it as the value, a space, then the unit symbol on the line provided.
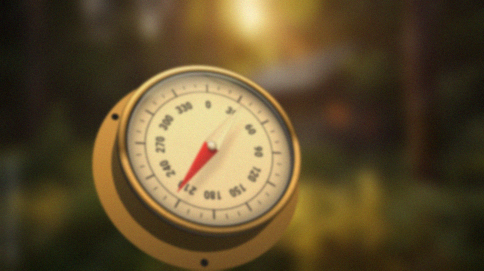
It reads 215 °
